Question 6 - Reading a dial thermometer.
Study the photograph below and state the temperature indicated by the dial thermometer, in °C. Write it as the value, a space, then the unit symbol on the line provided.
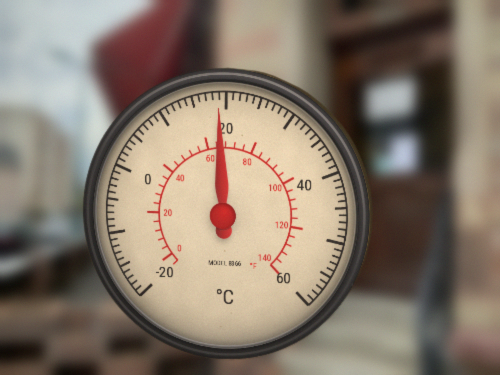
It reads 19 °C
